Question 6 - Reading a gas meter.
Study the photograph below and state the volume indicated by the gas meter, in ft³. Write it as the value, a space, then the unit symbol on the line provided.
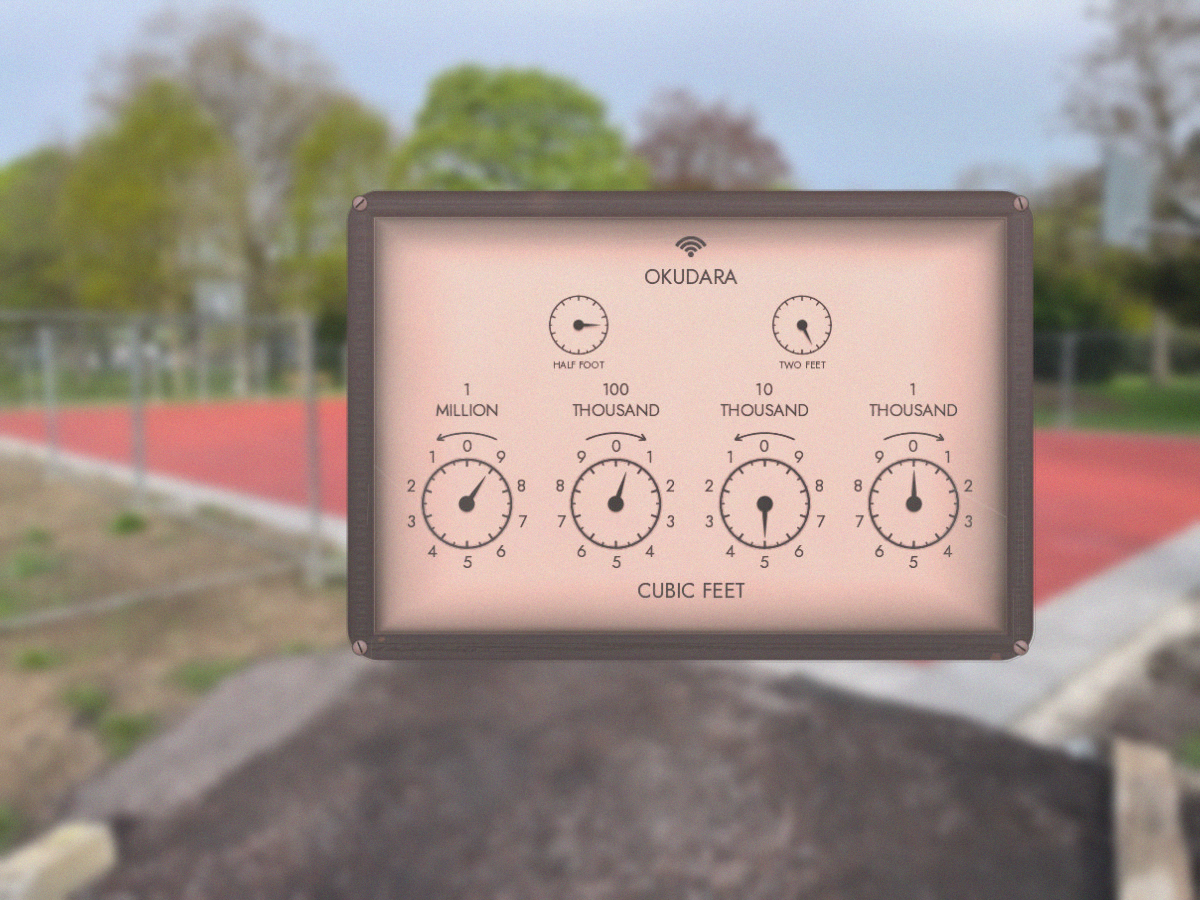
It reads 905000 ft³
